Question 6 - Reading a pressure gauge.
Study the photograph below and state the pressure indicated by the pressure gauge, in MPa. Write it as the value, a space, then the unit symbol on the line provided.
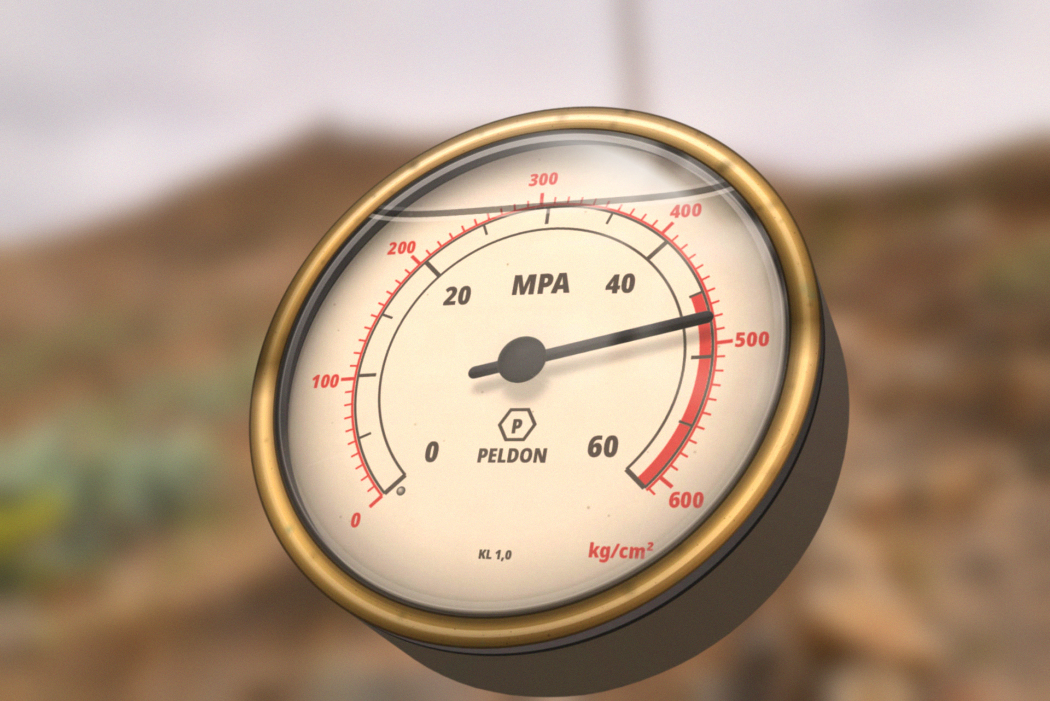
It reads 47.5 MPa
